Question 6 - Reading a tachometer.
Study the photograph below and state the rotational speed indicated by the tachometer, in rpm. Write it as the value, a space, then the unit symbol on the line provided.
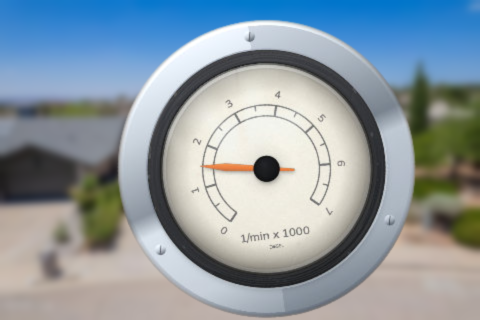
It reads 1500 rpm
